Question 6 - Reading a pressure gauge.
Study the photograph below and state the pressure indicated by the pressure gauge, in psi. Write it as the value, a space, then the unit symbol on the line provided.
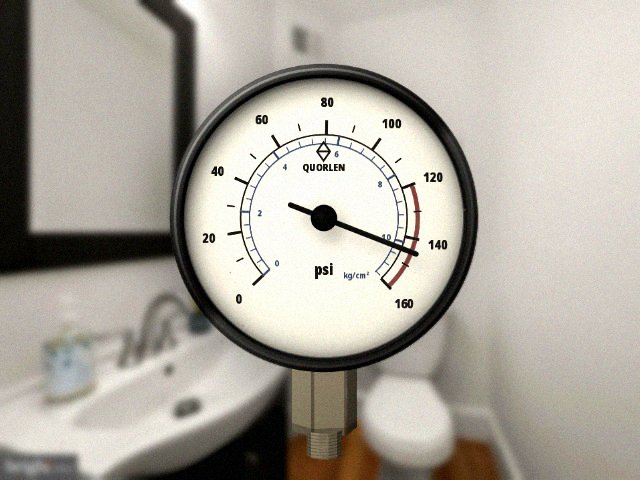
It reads 145 psi
